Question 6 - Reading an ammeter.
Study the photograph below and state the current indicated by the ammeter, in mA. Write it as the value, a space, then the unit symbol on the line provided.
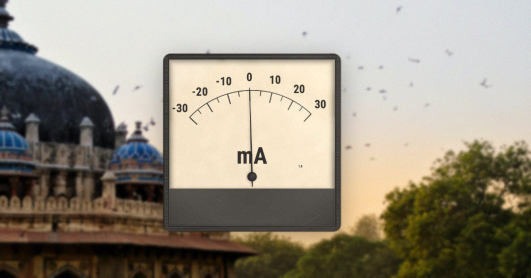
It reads 0 mA
